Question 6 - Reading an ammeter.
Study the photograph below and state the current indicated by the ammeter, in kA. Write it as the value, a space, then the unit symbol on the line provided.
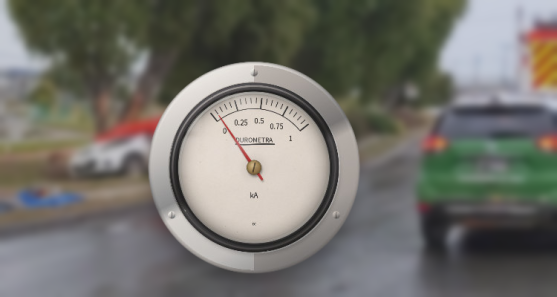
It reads 0.05 kA
